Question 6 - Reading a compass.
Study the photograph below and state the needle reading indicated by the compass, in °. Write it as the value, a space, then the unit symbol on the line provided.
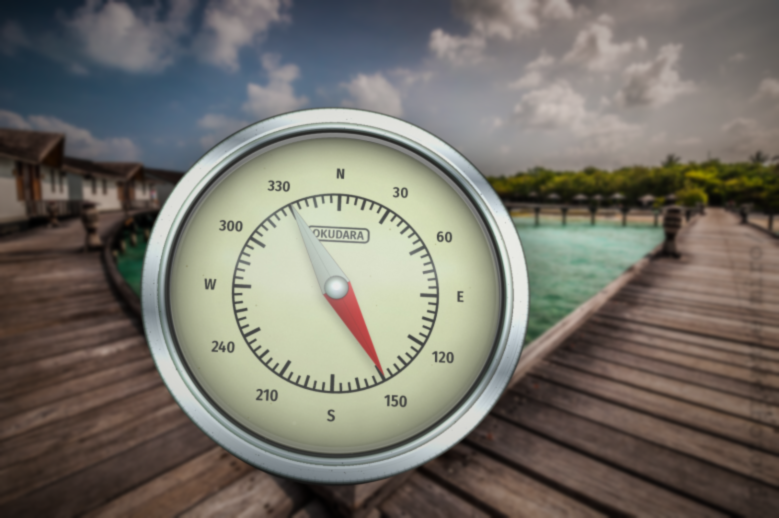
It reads 150 °
